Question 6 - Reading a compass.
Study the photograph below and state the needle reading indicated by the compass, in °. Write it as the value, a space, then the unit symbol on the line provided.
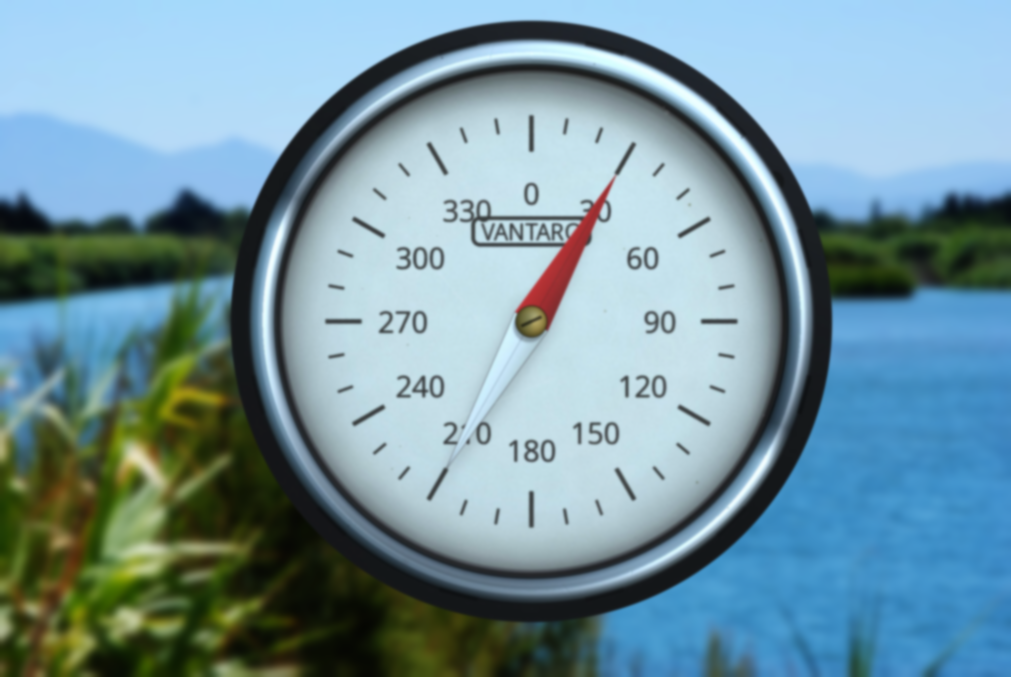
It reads 30 °
